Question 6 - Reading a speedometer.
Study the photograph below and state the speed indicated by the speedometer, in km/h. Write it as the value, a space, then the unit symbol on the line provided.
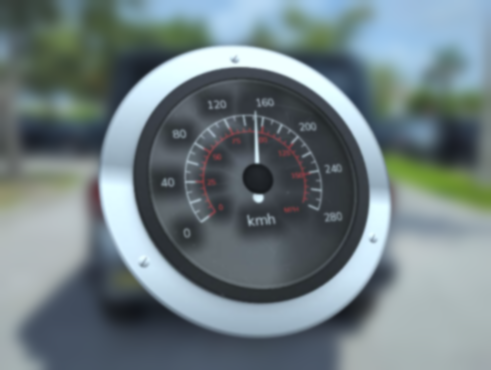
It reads 150 km/h
